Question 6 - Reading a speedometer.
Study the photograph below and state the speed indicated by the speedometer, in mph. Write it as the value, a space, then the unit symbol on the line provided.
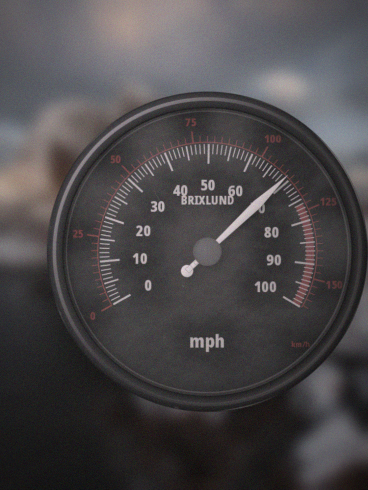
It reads 69 mph
